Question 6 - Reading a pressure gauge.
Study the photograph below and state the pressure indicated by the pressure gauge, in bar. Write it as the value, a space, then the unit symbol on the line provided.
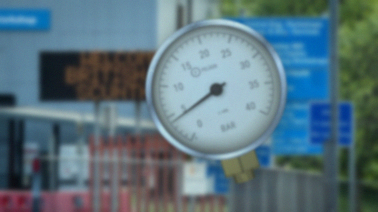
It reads 4 bar
